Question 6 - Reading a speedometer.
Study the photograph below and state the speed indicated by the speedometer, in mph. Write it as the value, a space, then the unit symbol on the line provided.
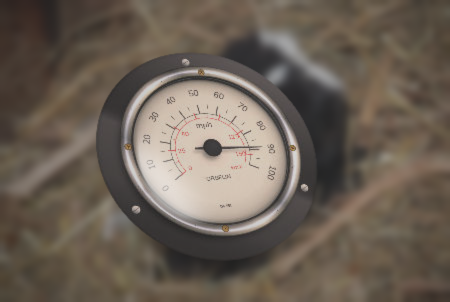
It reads 90 mph
